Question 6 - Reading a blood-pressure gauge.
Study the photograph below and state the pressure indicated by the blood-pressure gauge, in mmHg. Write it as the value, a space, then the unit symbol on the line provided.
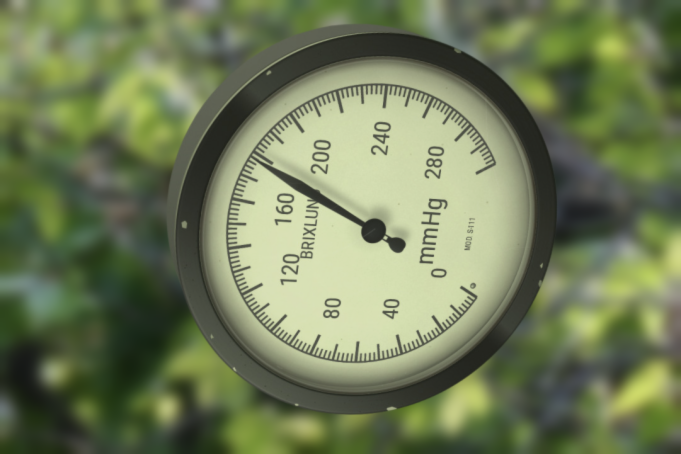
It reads 178 mmHg
